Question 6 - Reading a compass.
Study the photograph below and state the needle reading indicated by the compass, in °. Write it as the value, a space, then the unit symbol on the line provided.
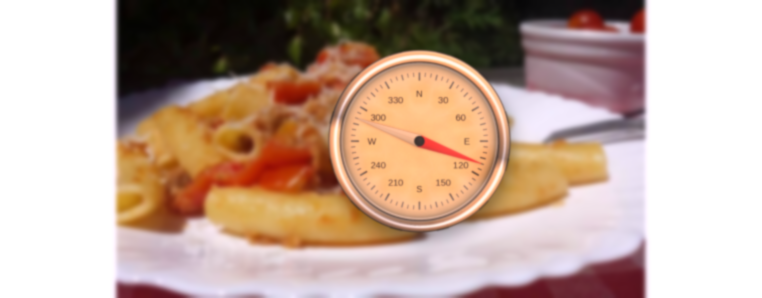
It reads 110 °
